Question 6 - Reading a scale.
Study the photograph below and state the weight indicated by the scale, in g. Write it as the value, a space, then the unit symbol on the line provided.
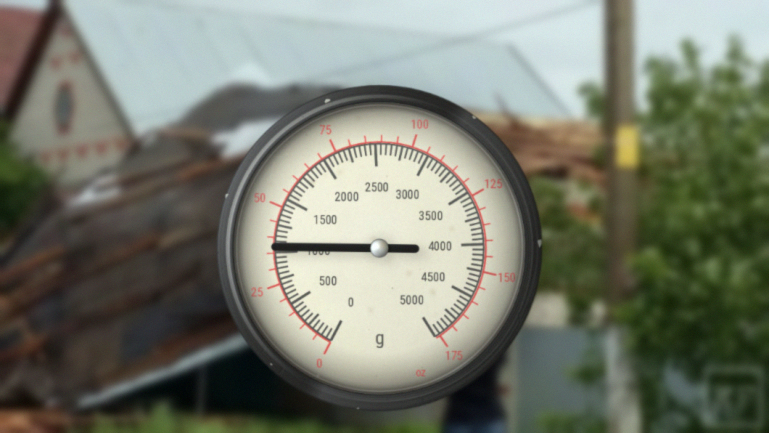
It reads 1050 g
